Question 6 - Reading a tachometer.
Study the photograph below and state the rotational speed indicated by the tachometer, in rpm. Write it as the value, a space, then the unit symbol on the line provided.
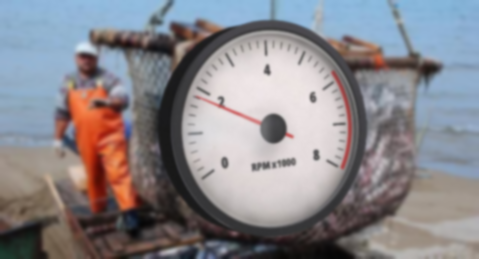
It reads 1800 rpm
